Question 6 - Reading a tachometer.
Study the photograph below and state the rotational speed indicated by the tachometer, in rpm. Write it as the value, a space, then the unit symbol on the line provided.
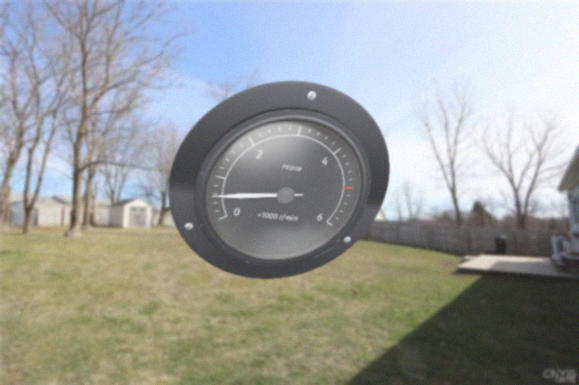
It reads 600 rpm
